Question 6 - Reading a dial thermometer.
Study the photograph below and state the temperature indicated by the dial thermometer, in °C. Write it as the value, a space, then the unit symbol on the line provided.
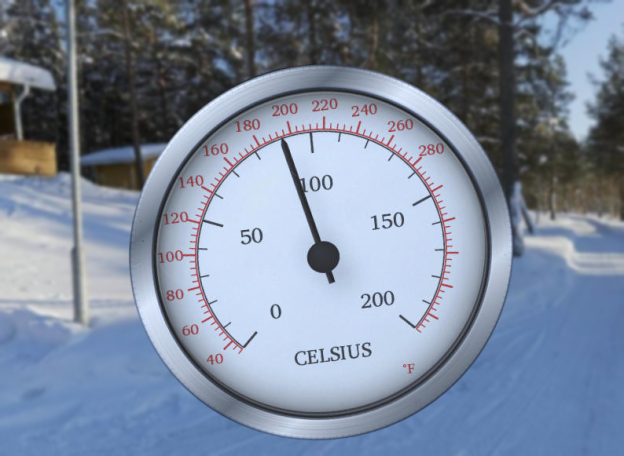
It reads 90 °C
